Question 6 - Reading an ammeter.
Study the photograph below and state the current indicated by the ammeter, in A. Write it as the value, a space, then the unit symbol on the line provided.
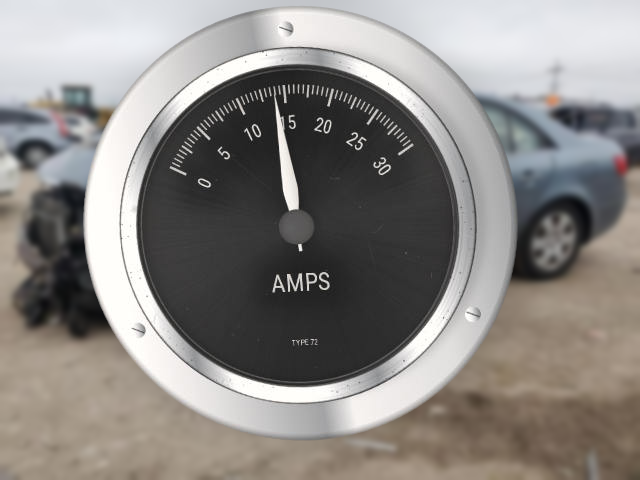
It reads 14 A
